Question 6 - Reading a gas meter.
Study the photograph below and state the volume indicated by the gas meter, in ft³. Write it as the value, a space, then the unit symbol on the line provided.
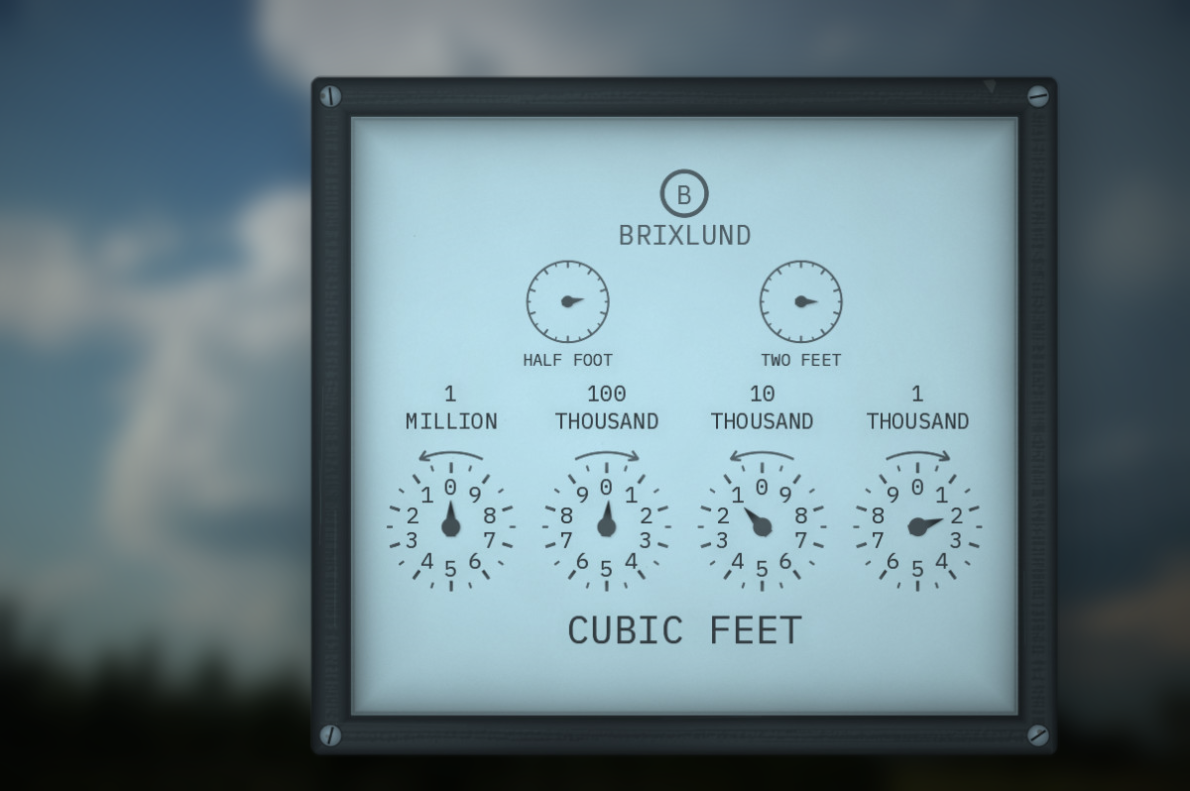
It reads 1200 ft³
